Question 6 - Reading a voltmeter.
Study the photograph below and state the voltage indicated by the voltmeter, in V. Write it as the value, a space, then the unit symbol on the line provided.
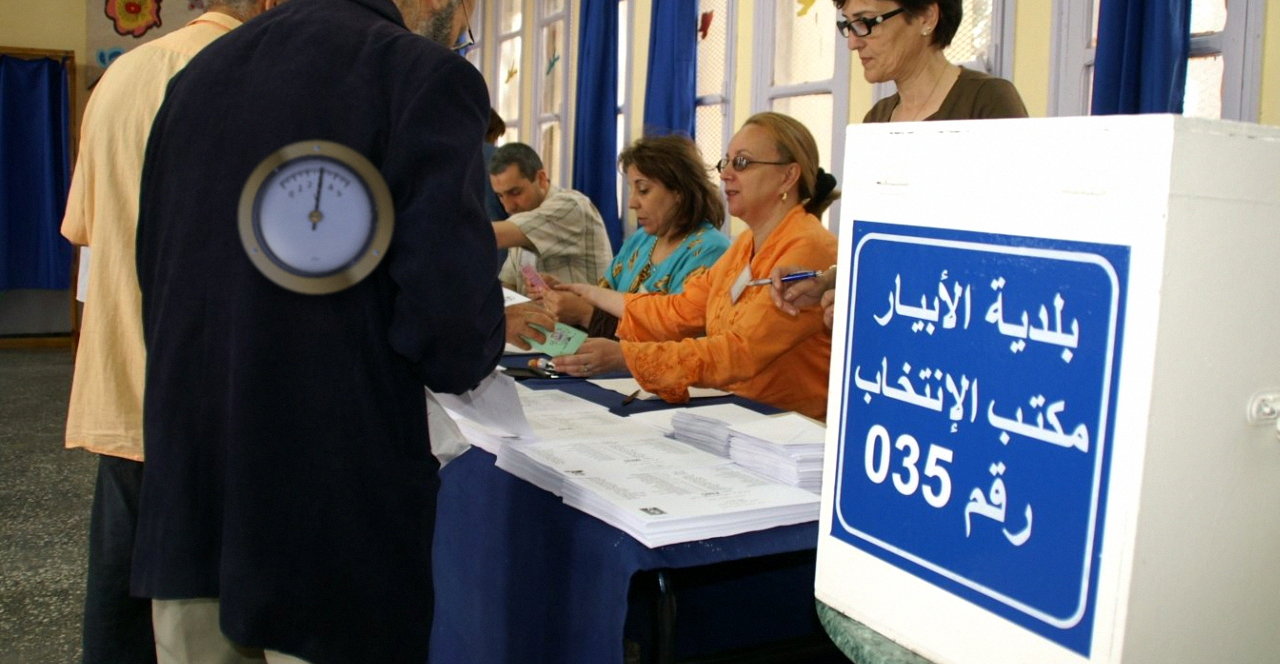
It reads 3 V
